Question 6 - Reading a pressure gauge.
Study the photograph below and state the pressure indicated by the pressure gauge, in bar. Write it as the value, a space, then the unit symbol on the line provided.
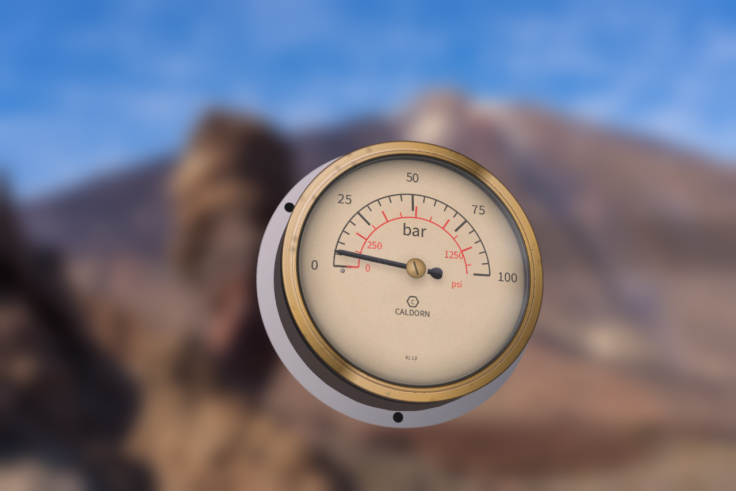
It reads 5 bar
